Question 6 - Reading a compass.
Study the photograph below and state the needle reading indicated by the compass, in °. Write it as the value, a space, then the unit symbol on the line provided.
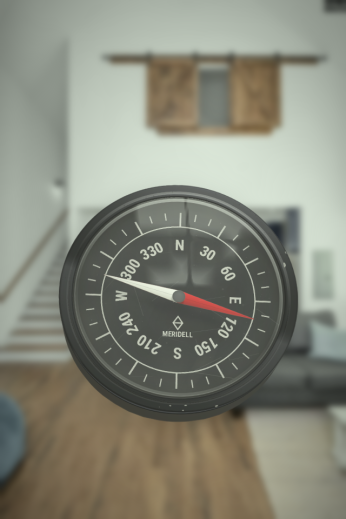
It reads 105 °
